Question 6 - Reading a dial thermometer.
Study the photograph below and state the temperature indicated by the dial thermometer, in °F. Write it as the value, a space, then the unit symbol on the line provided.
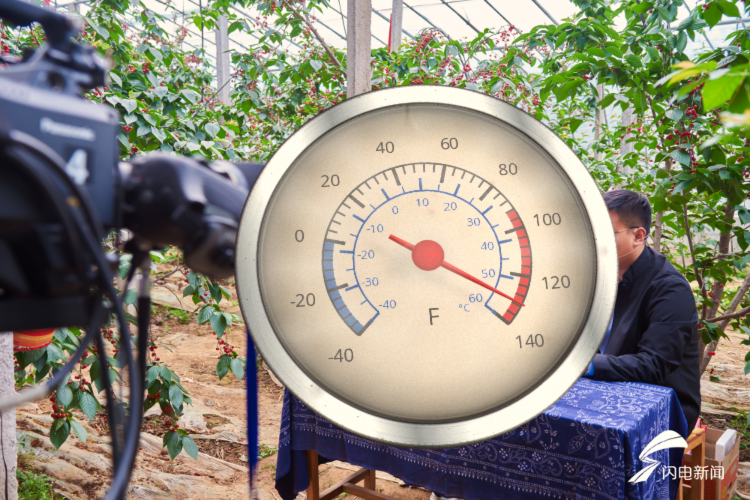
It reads 132 °F
